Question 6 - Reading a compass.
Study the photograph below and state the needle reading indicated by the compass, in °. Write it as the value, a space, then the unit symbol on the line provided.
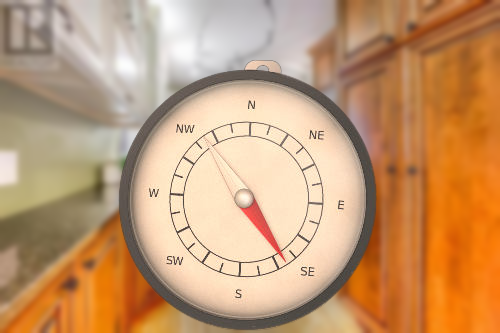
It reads 142.5 °
